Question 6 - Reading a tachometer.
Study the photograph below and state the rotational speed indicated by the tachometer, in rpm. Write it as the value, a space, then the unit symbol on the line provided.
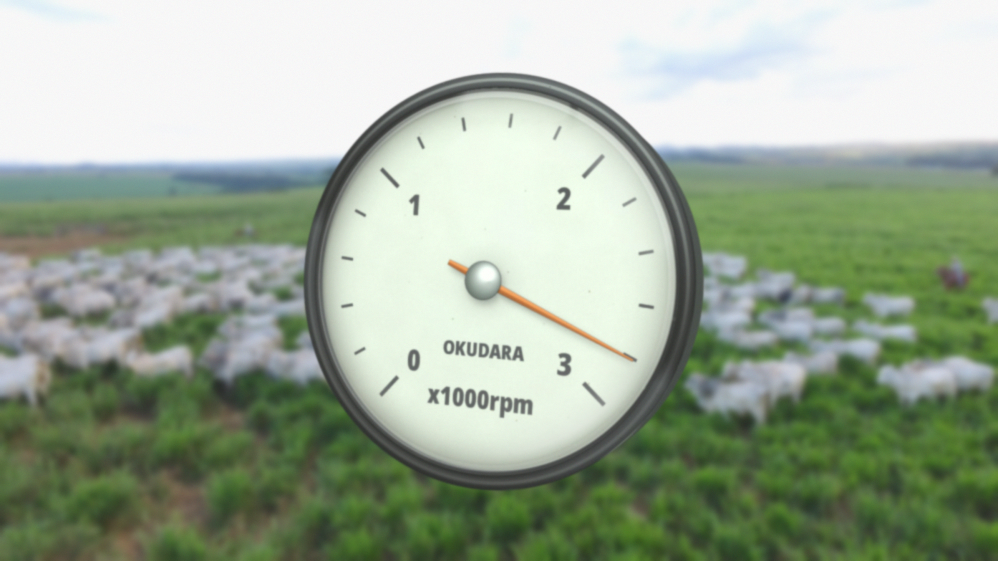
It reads 2800 rpm
